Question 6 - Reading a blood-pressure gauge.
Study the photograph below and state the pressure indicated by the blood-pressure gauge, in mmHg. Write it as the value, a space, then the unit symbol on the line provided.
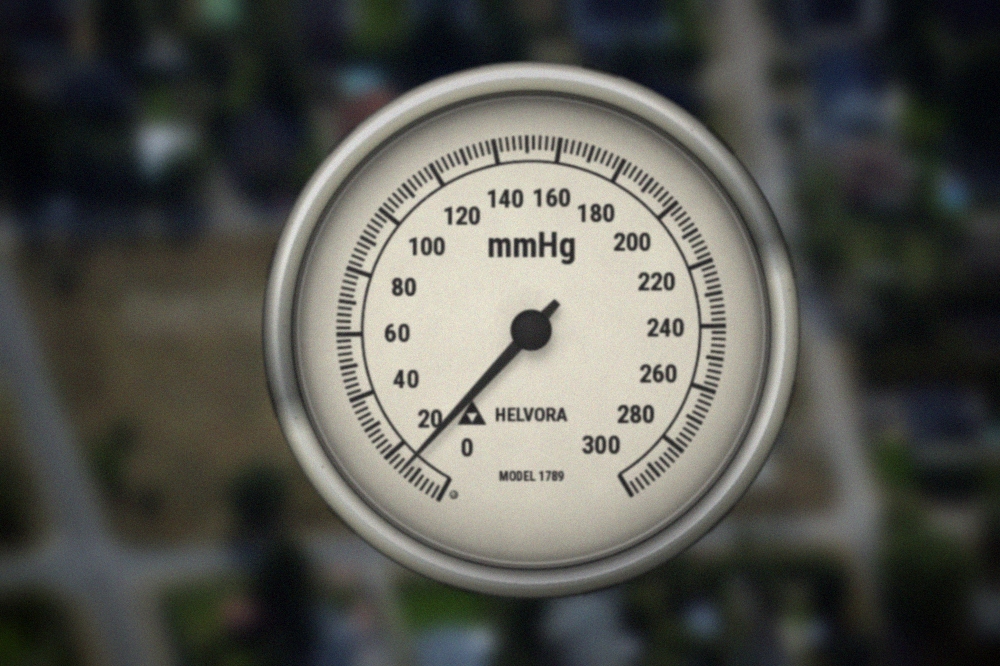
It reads 14 mmHg
